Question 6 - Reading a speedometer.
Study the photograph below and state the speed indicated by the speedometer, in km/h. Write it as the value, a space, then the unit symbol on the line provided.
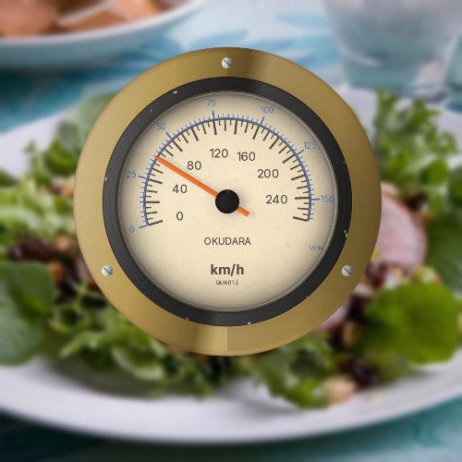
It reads 60 km/h
